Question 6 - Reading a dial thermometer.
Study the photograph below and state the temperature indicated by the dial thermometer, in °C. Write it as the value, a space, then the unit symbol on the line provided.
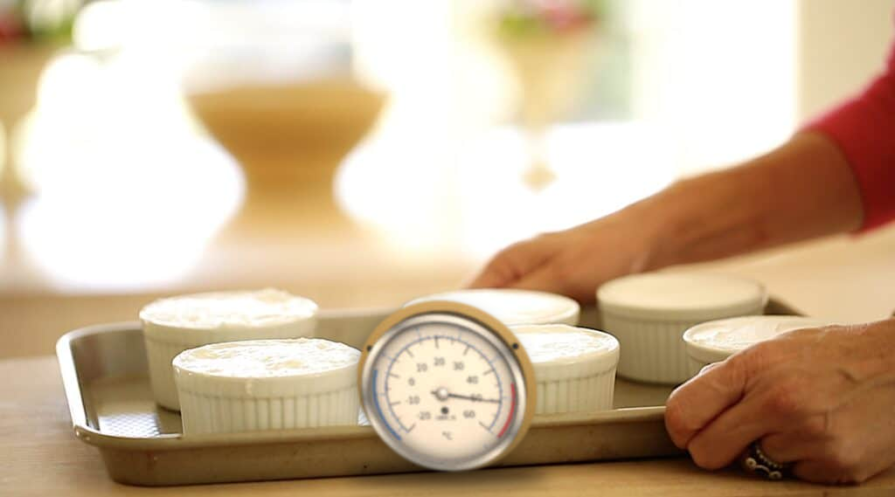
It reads 50 °C
